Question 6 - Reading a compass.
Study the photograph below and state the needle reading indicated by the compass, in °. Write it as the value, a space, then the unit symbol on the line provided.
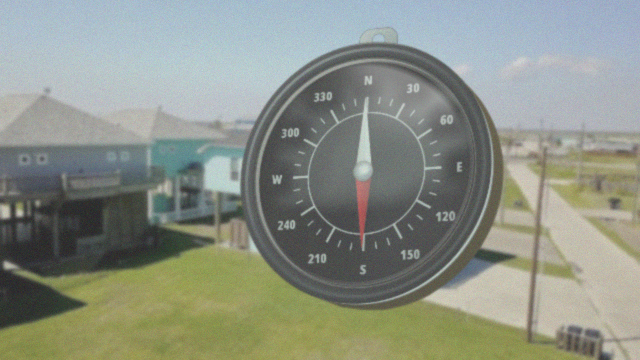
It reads 180 °
